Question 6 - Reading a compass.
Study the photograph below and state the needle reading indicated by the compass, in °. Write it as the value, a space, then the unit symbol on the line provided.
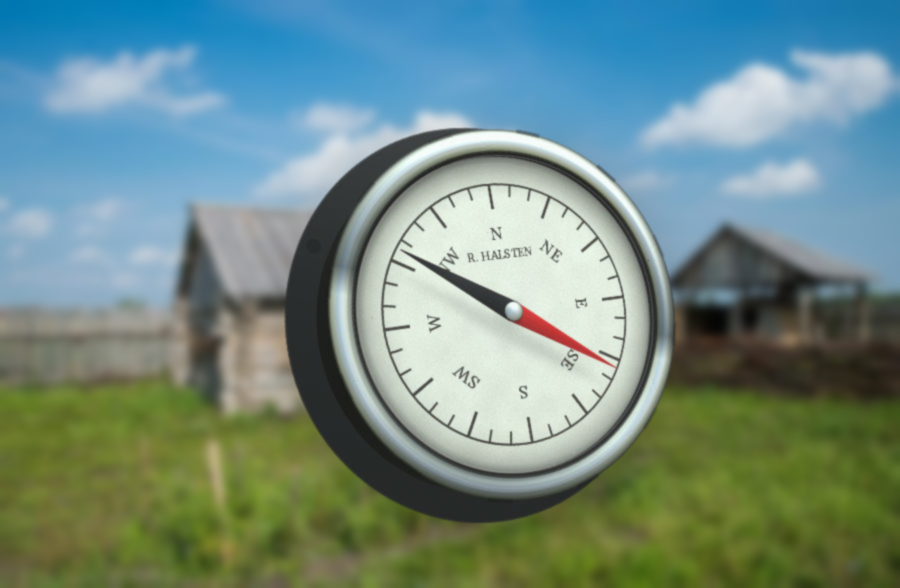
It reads 125 °
